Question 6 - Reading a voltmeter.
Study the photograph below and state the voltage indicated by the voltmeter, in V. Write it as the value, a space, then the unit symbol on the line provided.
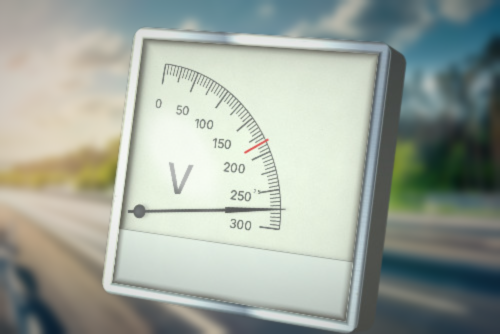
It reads 275 V
